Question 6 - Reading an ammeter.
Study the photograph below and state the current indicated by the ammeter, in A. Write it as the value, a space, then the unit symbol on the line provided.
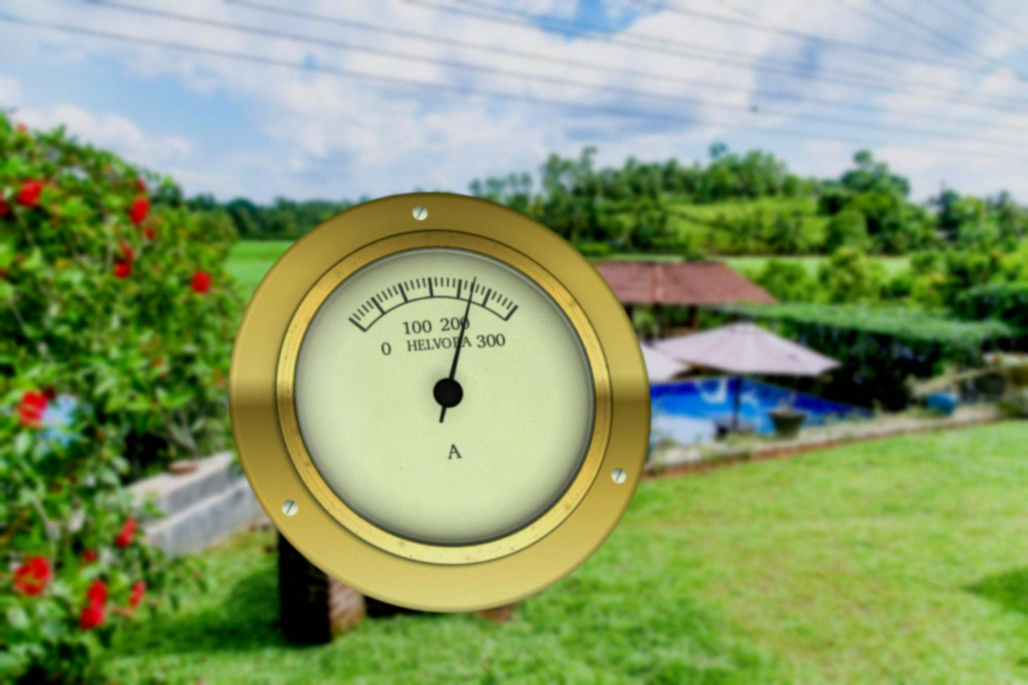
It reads 220 A
